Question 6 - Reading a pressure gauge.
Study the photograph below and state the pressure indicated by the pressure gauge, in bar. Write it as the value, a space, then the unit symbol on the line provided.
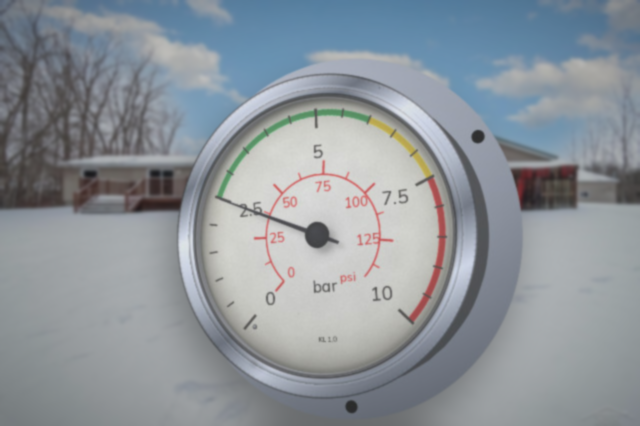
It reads 2.5 bar
